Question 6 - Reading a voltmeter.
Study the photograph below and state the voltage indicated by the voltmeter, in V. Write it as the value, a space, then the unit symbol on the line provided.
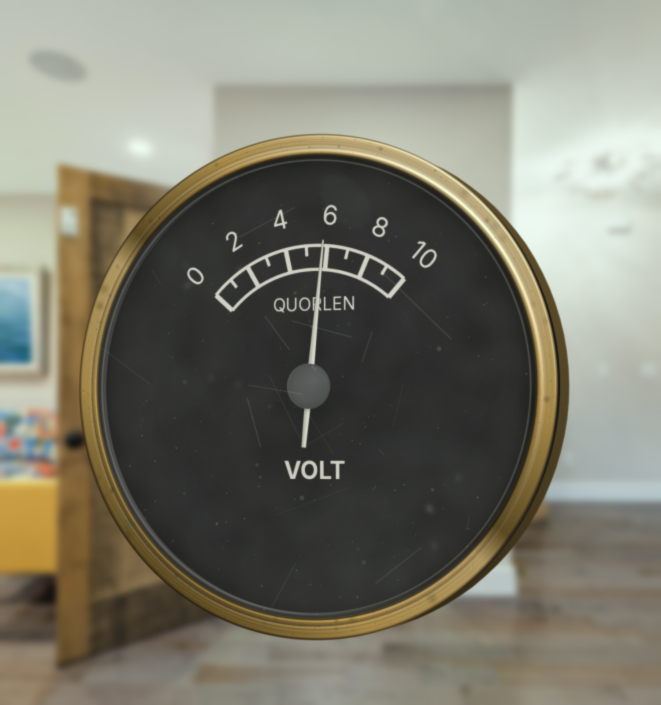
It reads 6 V
